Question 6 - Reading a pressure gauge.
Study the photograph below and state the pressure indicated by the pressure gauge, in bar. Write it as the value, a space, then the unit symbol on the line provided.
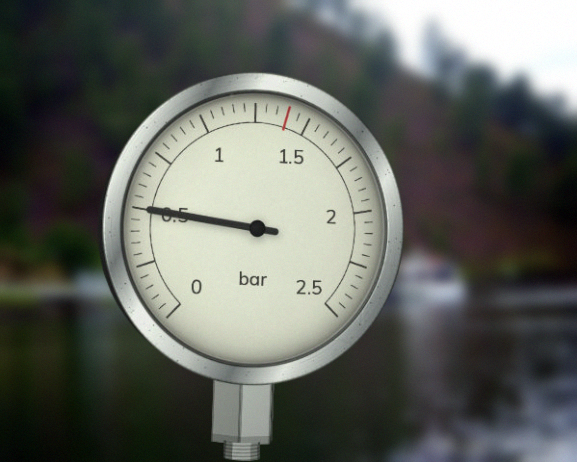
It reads 0.5 bar
